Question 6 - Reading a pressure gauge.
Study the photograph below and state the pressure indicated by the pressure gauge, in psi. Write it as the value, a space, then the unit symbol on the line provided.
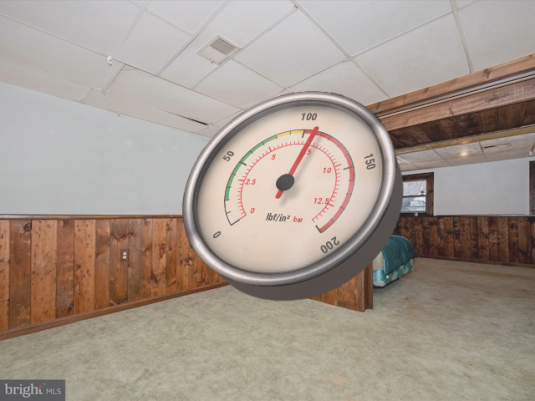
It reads 110 psi
